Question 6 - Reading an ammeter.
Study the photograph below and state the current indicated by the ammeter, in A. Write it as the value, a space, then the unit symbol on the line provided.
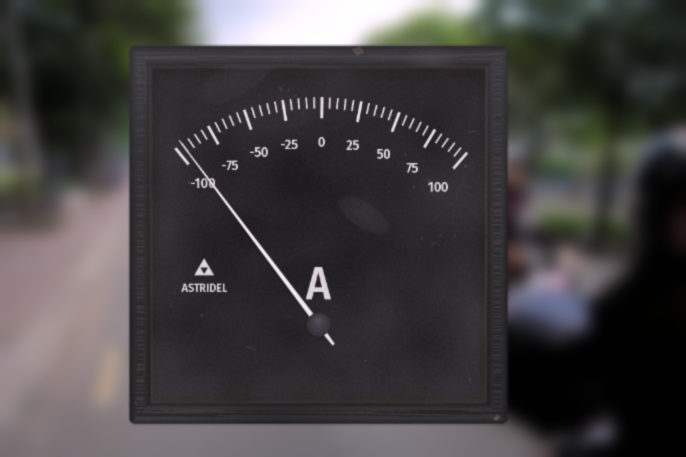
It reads -95 A
